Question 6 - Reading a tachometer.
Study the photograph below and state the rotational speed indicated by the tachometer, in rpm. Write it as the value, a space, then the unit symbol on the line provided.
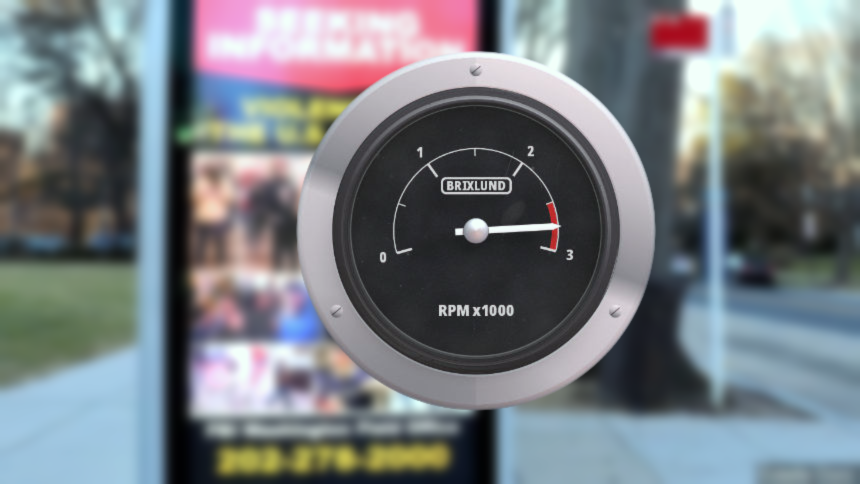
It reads 2750 rpm
